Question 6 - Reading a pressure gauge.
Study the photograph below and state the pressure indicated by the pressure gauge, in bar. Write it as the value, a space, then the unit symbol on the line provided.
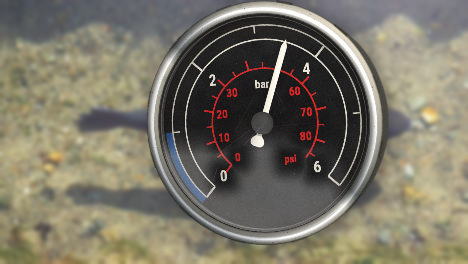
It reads 3.5 bar
